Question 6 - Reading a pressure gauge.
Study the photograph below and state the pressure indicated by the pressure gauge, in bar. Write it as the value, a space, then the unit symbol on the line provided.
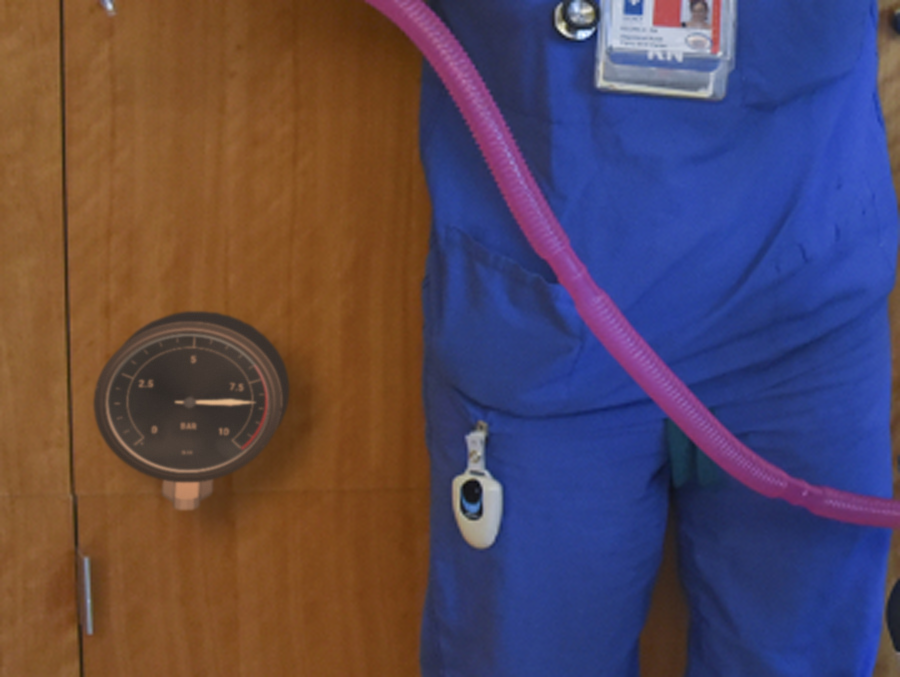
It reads 8.25 bar
